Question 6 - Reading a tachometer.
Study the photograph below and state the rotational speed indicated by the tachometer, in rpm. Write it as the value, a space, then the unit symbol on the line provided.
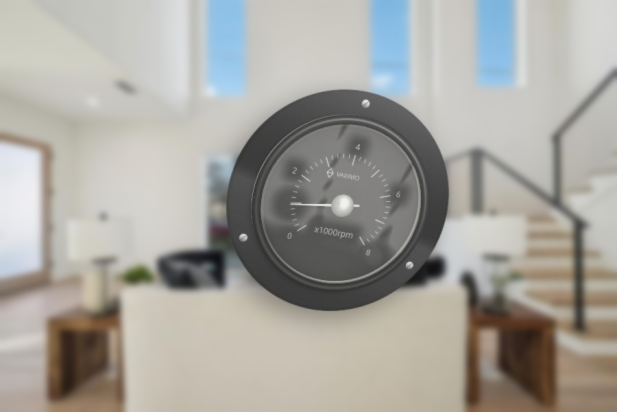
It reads 1000 rpm
